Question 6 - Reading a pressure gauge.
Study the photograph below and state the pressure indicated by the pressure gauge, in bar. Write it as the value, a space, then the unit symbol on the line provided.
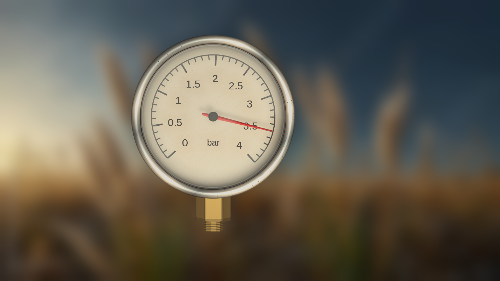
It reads 3.5 bar
